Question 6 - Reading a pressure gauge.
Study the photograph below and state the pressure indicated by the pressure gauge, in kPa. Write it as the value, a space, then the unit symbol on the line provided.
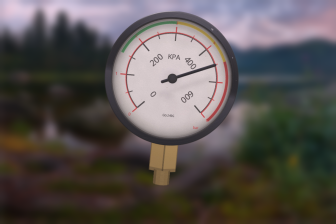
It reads 450 kPa
